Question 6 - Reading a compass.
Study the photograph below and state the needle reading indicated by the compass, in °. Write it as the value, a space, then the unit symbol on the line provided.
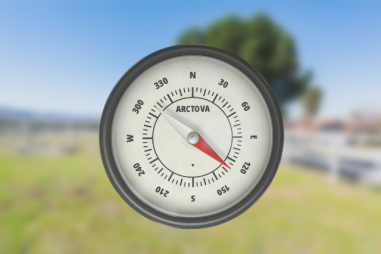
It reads 130 °
